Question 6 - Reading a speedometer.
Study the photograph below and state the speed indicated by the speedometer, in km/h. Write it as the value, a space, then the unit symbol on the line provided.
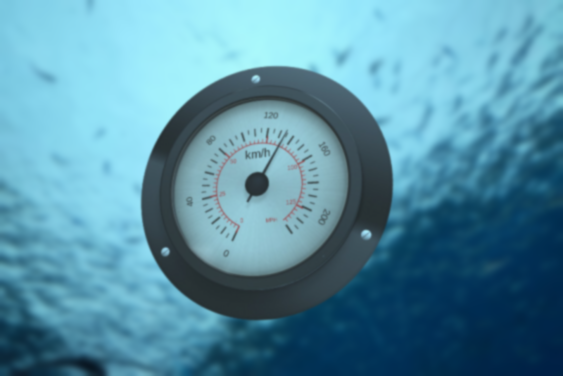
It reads 135 km/h
